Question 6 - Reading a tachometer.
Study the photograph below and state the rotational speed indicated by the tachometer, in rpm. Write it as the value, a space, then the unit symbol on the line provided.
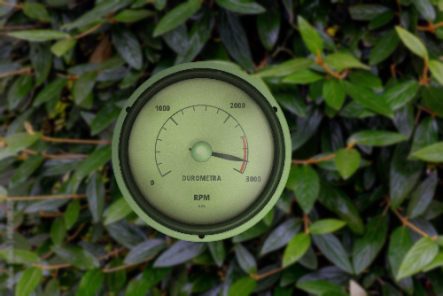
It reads 2800 rpm
